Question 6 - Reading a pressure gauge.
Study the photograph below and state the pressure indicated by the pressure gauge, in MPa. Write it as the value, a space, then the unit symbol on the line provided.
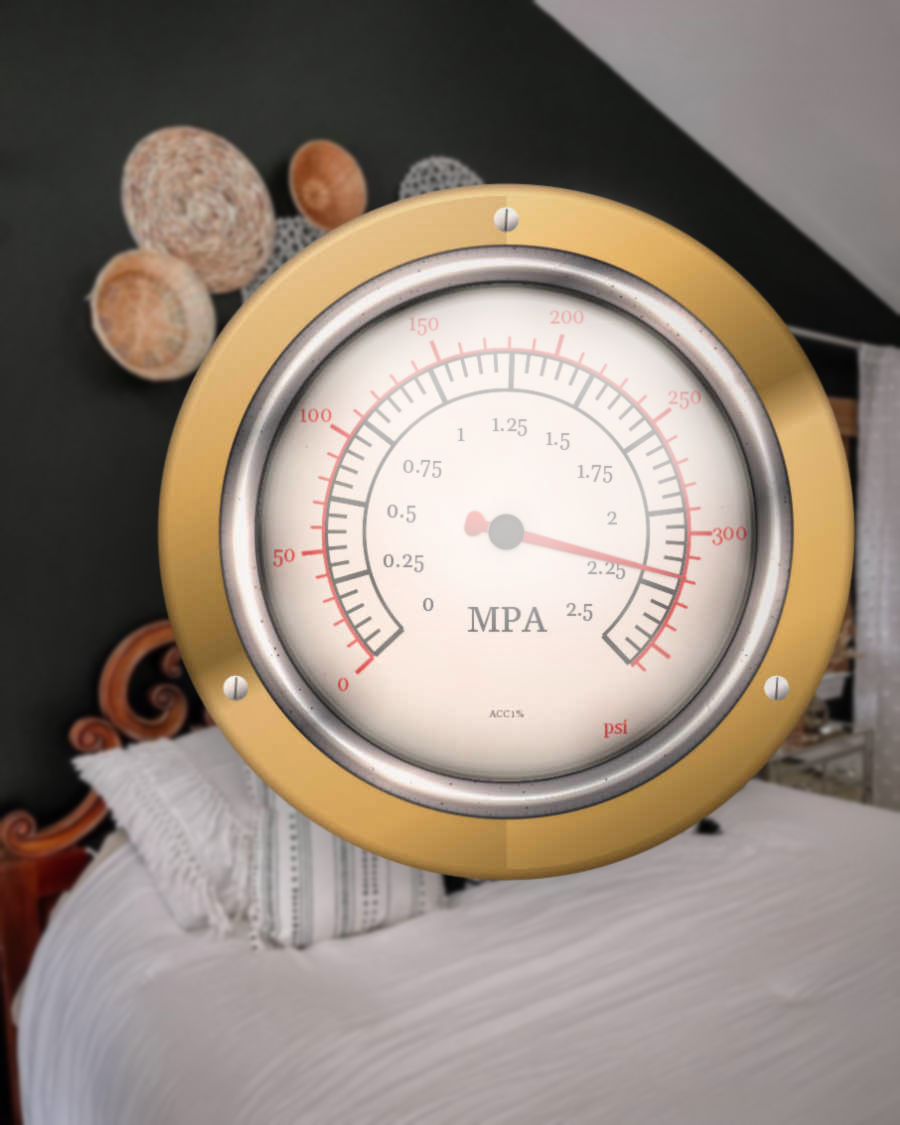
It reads 2.2 MPa
